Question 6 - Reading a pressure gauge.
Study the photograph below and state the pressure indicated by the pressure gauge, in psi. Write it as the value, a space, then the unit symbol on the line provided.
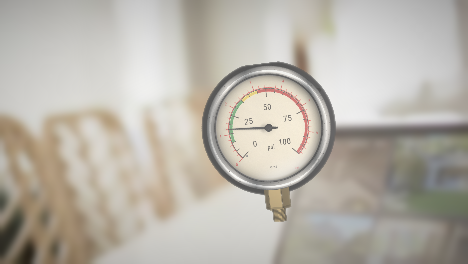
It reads 17.5 psi
